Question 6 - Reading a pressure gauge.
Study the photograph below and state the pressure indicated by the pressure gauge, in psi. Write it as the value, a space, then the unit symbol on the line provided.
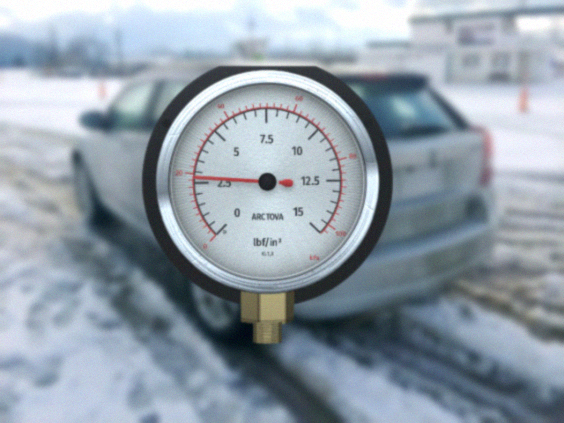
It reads 2.75 psi
